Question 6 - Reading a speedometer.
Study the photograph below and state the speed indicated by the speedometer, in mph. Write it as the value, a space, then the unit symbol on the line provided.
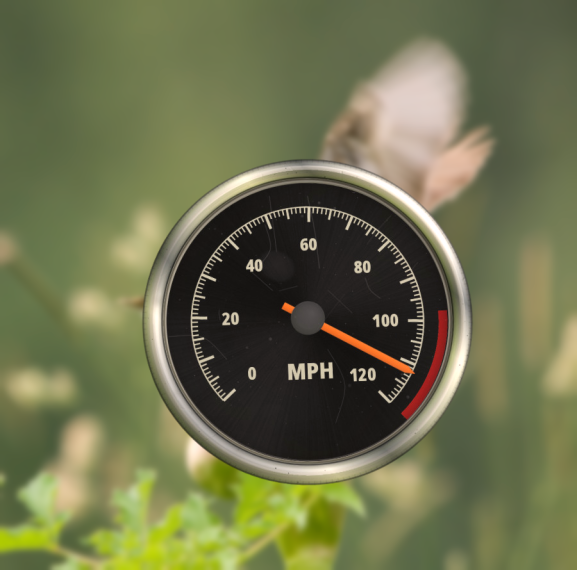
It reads 112 mph
